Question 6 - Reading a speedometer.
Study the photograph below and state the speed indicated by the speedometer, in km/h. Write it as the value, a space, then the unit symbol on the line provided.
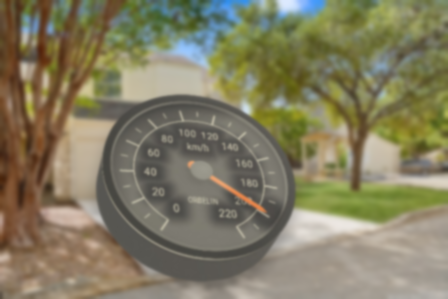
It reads 200 km/h
